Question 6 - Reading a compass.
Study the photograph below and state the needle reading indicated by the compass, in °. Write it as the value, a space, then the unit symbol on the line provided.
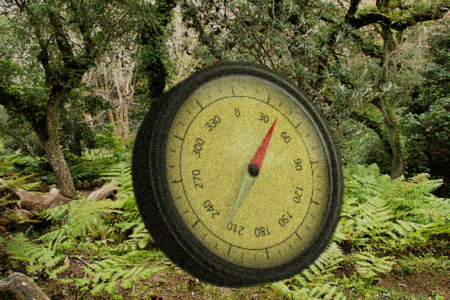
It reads 40 °
